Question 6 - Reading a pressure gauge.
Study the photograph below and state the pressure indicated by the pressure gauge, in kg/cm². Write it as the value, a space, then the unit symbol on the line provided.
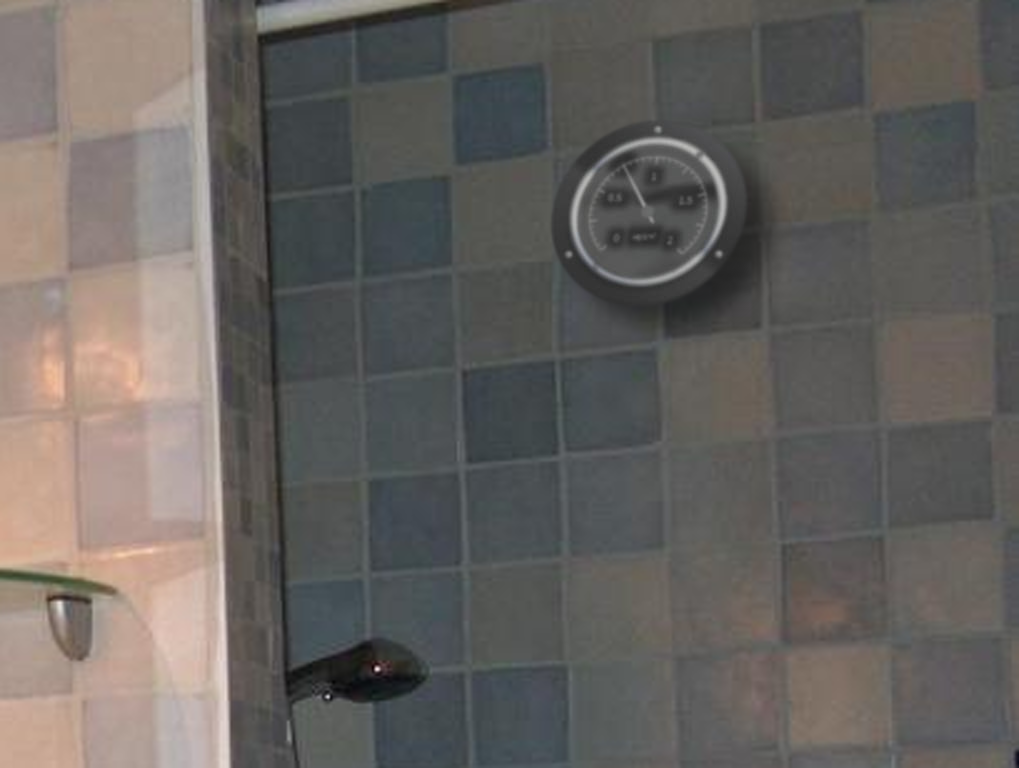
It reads 0.75 kg/cm²
